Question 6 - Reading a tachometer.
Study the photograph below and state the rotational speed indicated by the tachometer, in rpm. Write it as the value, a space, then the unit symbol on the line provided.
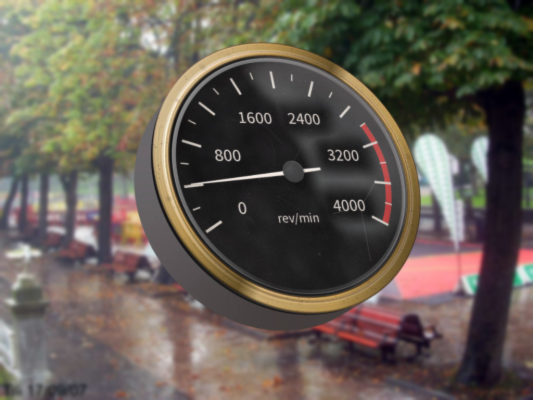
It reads 400 rpm
